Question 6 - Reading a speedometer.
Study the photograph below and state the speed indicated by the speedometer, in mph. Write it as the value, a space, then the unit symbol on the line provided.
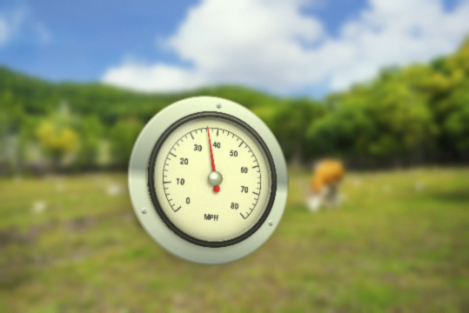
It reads 36 mph
